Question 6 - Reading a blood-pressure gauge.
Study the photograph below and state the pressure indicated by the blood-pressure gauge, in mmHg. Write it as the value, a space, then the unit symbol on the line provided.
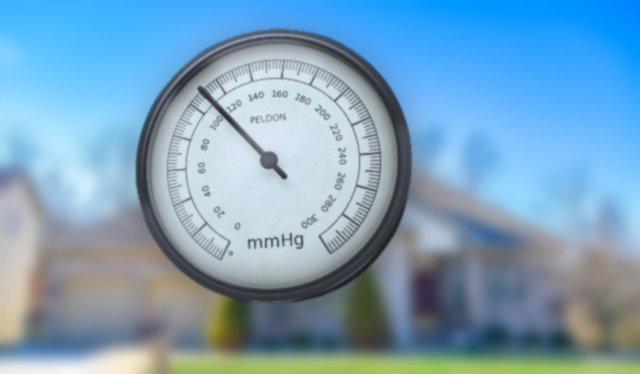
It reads 110 mmHg
